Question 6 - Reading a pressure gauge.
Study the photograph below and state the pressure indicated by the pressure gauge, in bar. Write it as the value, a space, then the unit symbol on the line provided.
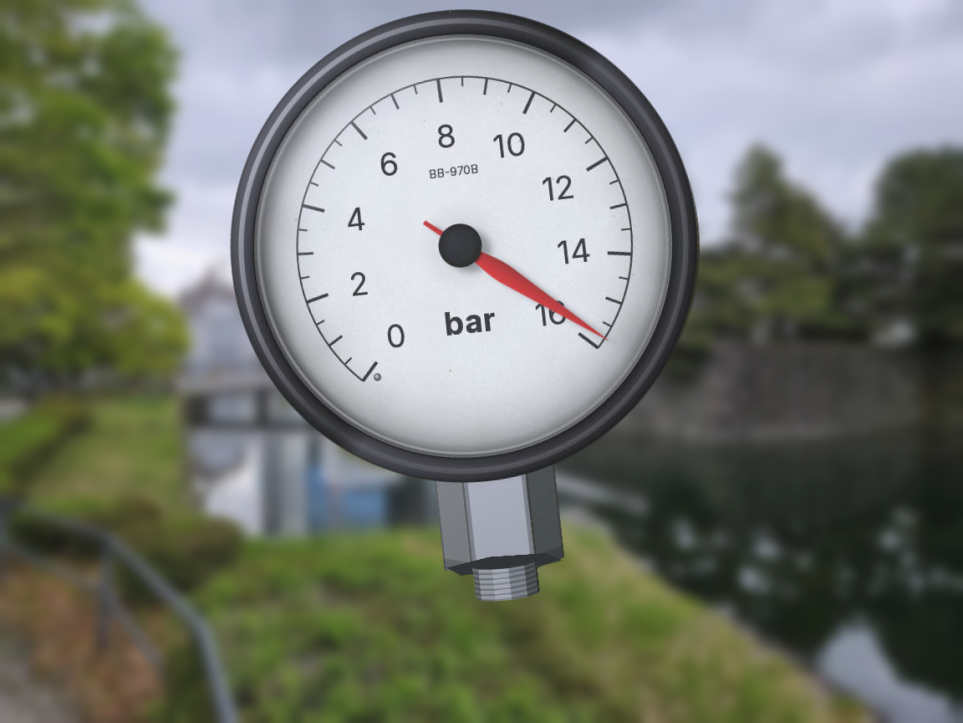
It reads 15.75 bar
